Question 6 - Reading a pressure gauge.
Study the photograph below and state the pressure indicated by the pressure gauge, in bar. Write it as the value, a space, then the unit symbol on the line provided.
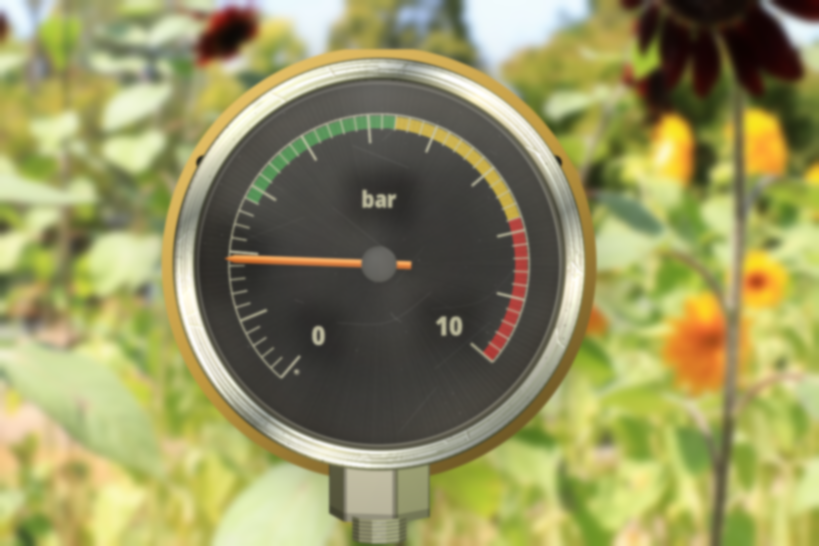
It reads 1.9 bar
